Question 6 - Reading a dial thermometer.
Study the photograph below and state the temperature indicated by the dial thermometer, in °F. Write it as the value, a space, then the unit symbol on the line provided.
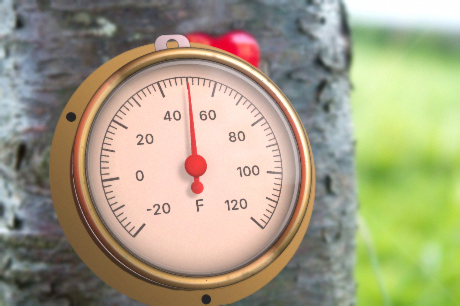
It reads 50 °F
